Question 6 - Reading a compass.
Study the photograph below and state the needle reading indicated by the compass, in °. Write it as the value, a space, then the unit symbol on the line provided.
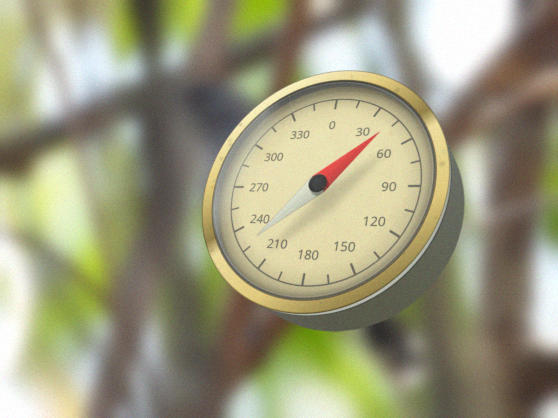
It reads 45 °
